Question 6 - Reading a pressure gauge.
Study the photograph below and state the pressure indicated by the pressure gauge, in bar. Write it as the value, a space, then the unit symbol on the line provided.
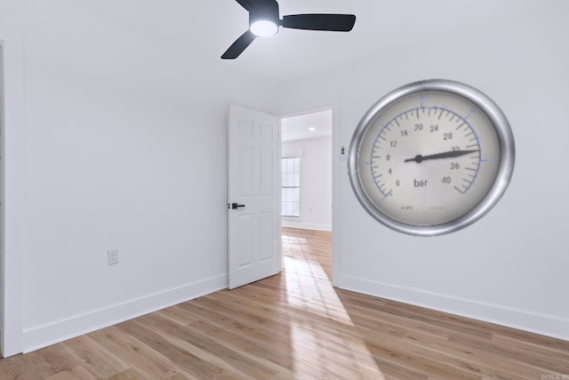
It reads 33 bar
